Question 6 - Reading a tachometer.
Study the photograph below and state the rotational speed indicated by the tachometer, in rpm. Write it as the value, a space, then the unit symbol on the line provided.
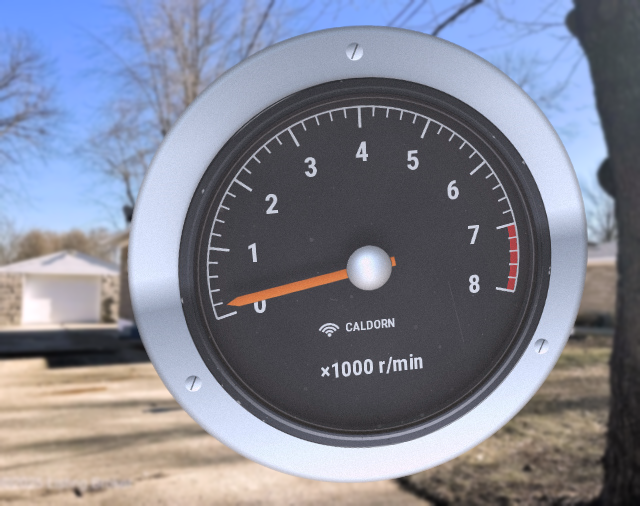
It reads 200 rpm
